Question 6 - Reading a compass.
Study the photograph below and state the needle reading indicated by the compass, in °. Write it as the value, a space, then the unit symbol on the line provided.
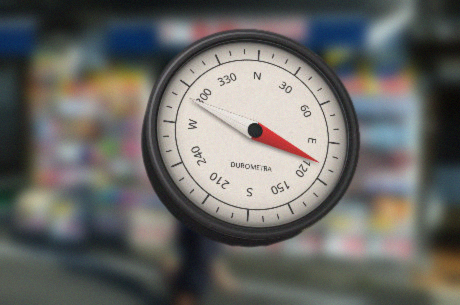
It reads 110 °
